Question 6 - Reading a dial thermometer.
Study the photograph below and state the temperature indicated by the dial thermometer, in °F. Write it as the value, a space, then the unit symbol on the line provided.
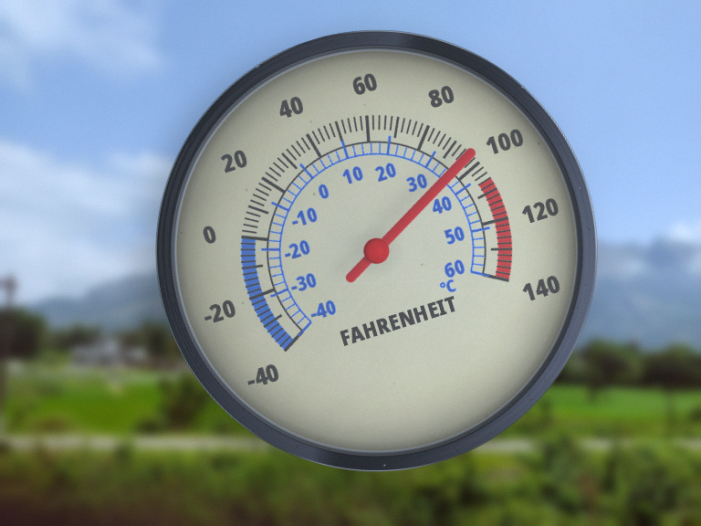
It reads 96 °F
